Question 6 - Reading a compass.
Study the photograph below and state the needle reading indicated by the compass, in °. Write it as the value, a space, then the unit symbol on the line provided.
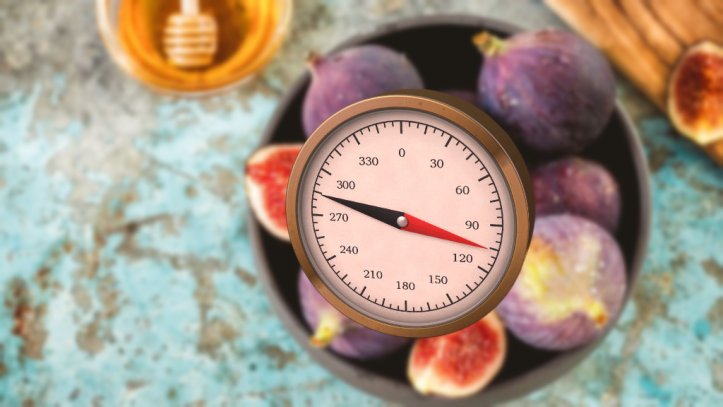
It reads 105 °
